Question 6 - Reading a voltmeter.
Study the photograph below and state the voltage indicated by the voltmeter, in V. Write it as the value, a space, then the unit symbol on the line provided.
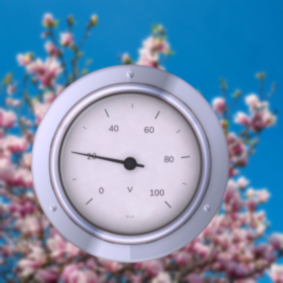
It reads 20 V
